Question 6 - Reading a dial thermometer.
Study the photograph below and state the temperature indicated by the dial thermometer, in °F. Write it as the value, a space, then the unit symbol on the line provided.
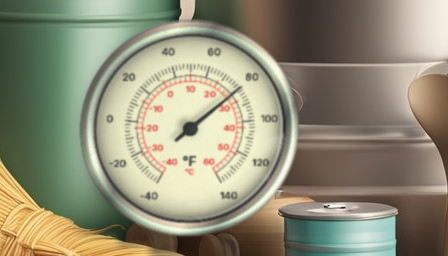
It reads 80 °F
